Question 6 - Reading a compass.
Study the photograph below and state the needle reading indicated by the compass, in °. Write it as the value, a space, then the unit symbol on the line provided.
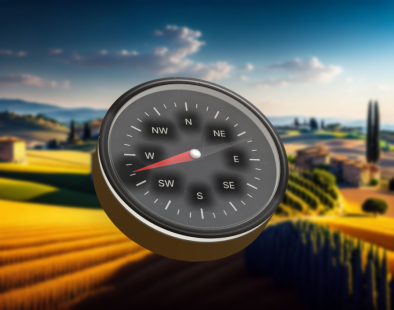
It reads 250 °
